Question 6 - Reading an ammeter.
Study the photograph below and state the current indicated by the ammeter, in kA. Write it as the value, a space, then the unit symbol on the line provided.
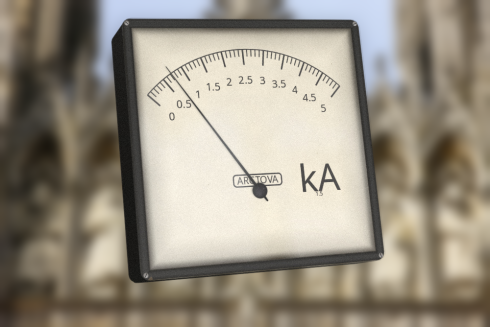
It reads 0.7 kA
